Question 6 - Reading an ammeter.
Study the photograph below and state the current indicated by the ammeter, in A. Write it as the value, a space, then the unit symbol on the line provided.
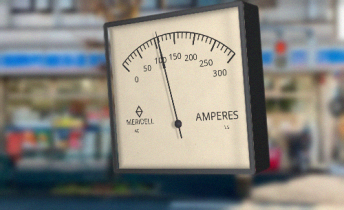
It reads 110 A
